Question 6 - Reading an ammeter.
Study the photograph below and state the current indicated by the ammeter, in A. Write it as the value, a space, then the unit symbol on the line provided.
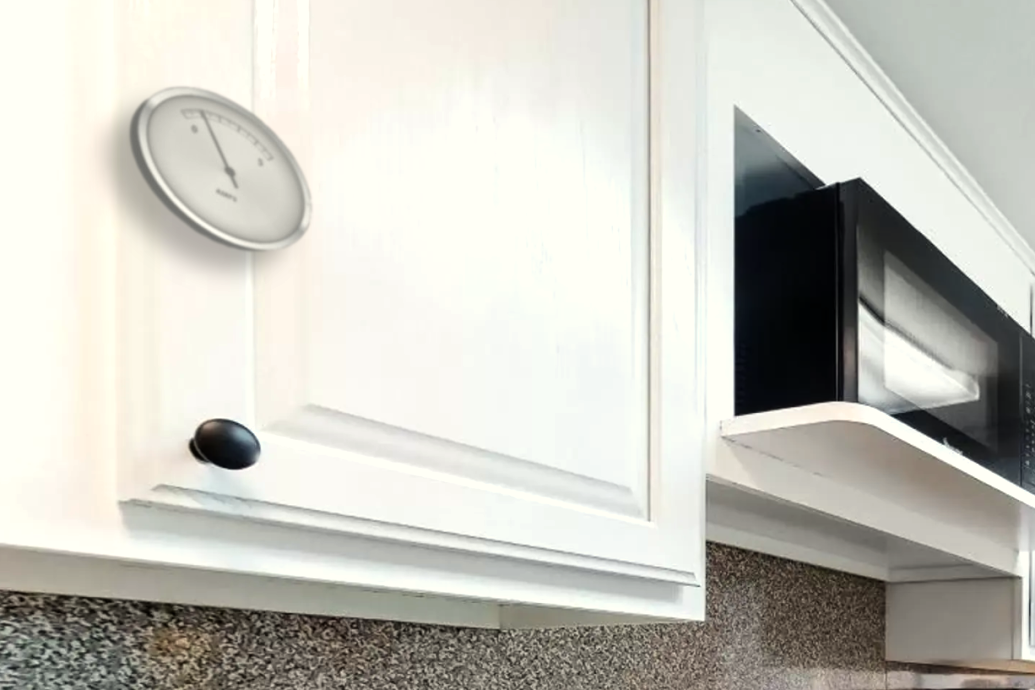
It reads 1 A
